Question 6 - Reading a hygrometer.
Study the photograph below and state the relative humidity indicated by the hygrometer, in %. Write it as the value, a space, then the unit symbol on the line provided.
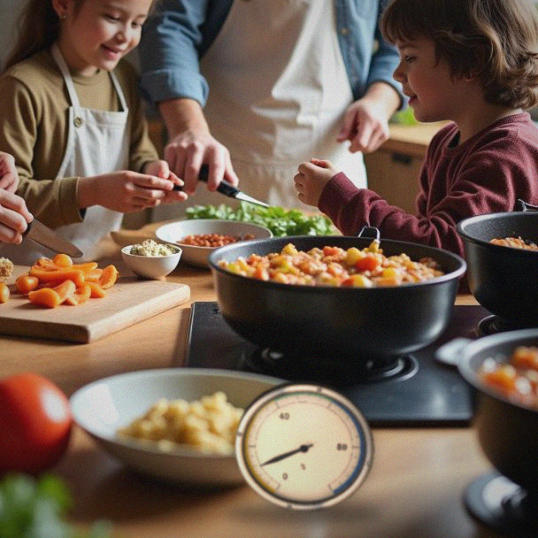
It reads 12 %
